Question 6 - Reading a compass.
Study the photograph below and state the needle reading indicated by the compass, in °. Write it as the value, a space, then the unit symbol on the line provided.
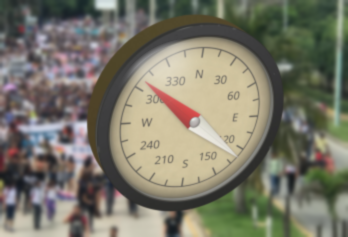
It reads 307.5 °
